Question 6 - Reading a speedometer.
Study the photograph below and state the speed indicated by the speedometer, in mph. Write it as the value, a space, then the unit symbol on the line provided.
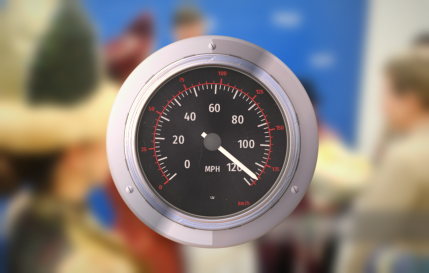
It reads 116 mph
